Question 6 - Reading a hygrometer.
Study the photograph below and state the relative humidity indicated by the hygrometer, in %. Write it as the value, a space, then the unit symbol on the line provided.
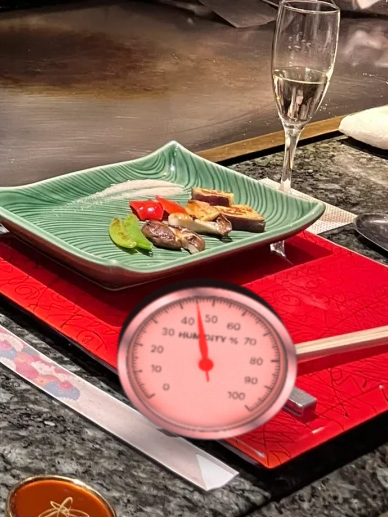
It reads 45 %
